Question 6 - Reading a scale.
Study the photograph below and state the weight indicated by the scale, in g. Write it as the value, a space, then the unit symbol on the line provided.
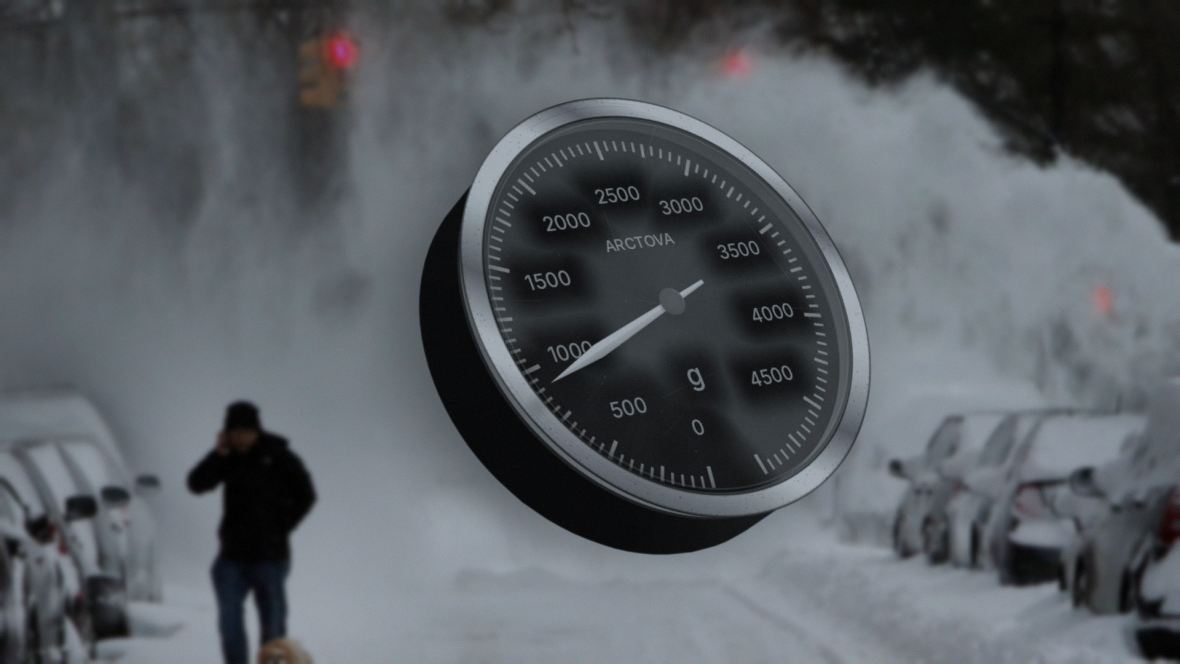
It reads 900 g
